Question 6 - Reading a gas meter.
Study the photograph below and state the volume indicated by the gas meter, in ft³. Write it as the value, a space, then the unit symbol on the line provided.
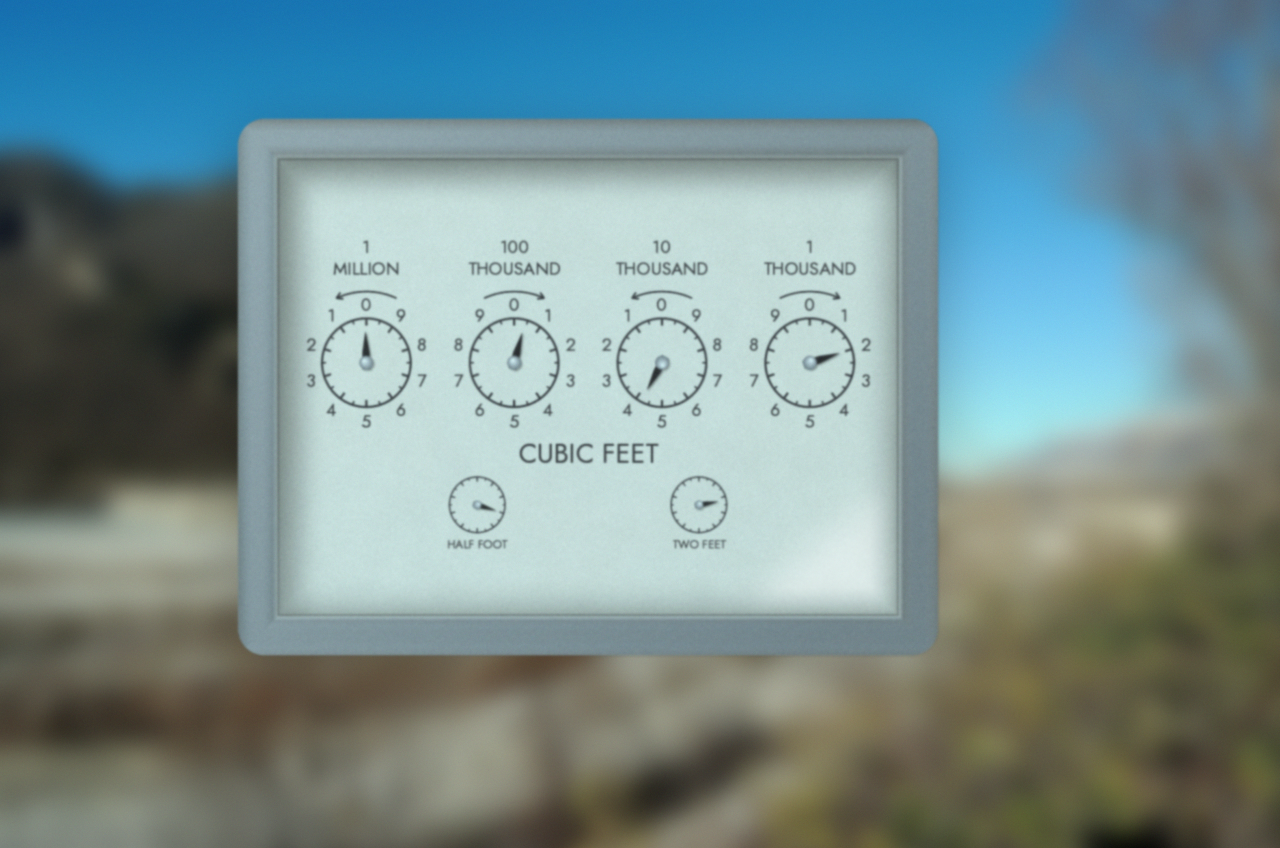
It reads 4200 ft³
